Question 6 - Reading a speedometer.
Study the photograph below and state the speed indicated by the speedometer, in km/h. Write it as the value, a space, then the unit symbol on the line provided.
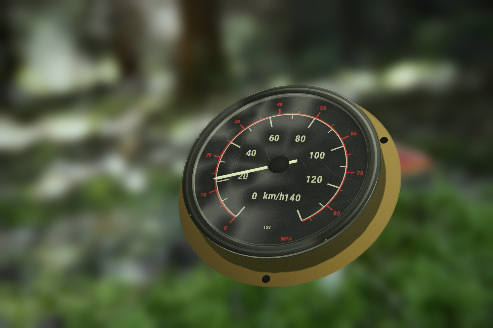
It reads 20 km/h
